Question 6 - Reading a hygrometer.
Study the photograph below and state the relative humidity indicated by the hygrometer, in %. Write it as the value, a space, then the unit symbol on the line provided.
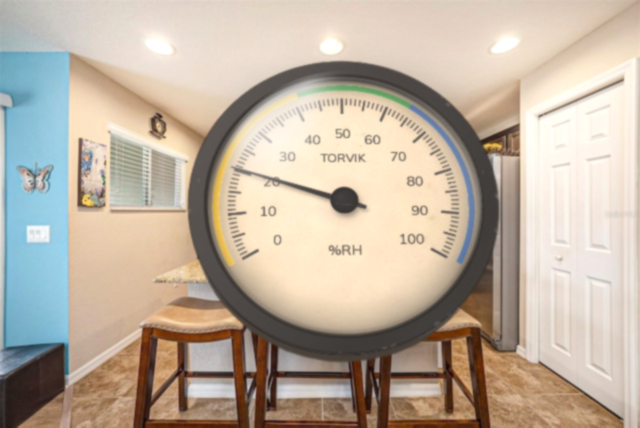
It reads 20 %
